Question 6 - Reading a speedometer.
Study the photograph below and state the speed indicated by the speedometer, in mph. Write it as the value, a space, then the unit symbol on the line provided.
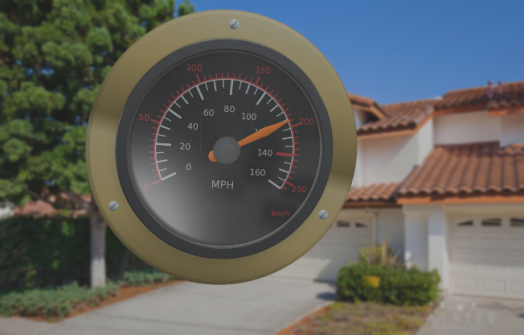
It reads 120 mph
